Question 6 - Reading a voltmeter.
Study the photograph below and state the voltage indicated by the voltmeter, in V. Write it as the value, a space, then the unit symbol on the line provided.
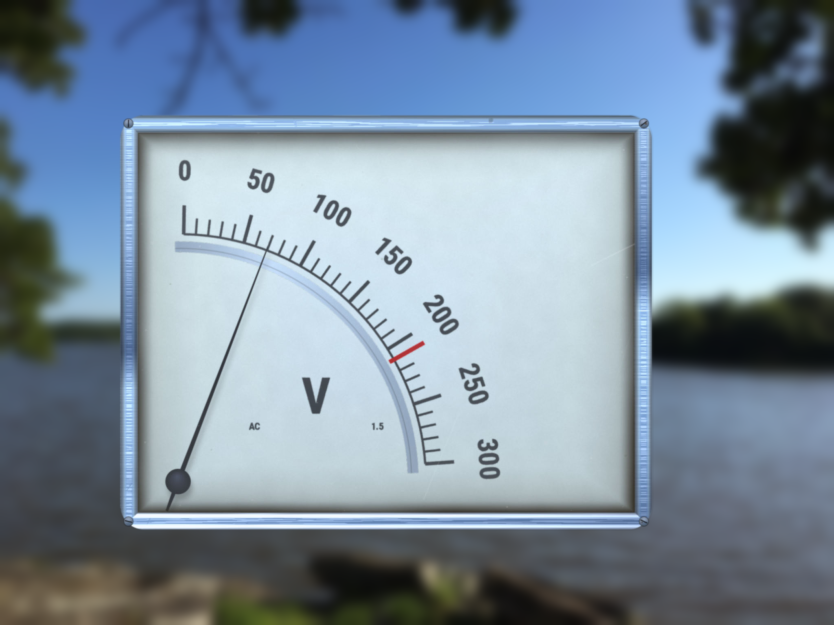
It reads 70 V
